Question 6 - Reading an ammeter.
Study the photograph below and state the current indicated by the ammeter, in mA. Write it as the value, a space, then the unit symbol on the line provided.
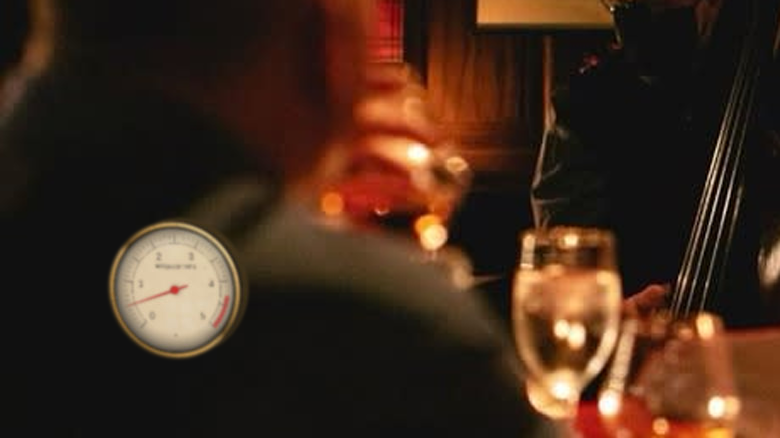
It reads 0.5 mA
